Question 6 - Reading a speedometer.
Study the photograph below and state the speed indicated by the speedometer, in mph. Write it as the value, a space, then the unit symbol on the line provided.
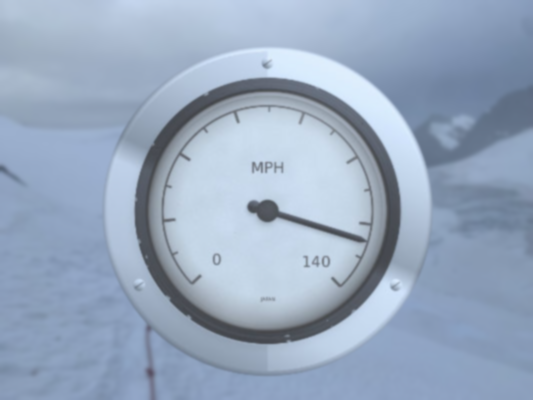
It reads 125 mph
